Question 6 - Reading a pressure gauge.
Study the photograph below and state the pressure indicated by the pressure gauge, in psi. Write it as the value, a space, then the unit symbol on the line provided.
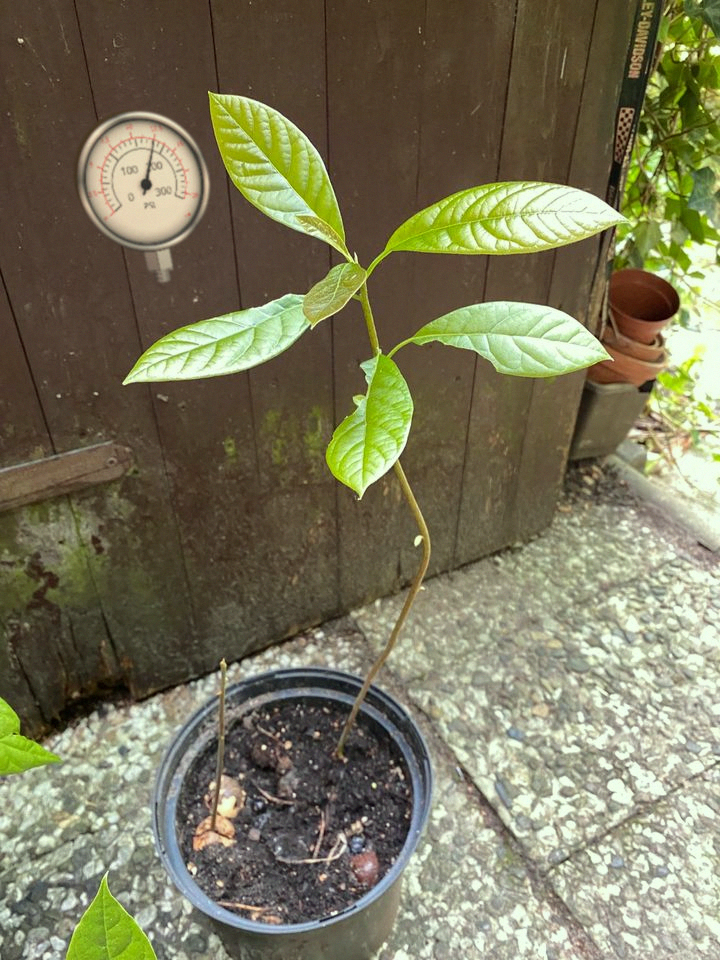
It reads 180 psi
